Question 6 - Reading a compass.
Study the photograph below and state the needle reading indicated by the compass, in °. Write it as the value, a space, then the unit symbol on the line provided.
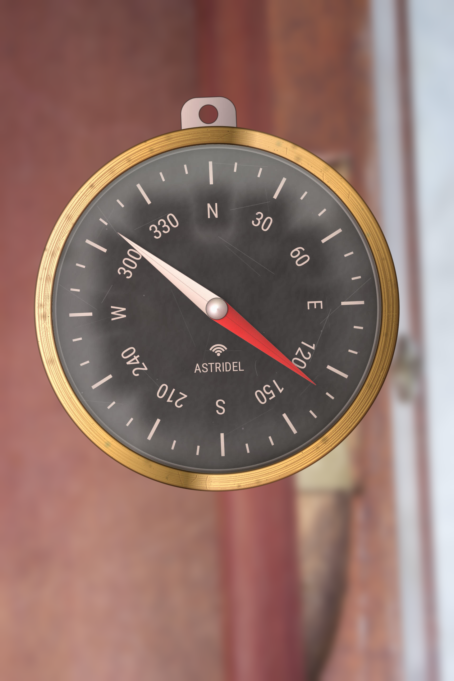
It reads 130 °
